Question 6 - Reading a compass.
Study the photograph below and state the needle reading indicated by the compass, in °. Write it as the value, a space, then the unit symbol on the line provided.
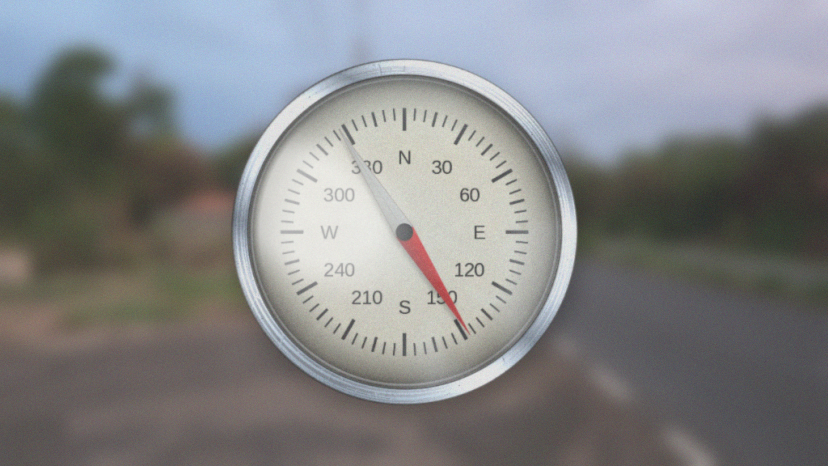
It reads 147.5 °
